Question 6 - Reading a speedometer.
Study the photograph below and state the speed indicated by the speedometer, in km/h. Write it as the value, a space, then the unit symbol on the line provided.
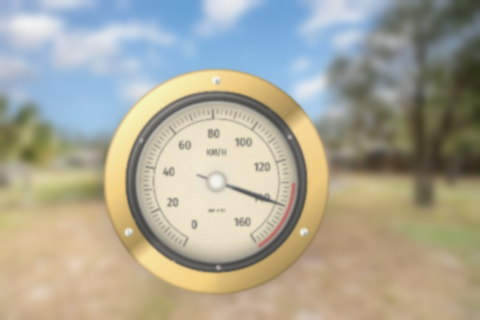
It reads 140 km/h
